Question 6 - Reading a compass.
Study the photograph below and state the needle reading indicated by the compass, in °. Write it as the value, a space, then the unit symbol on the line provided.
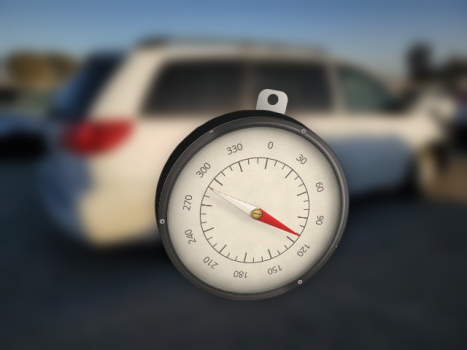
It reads 110 °
